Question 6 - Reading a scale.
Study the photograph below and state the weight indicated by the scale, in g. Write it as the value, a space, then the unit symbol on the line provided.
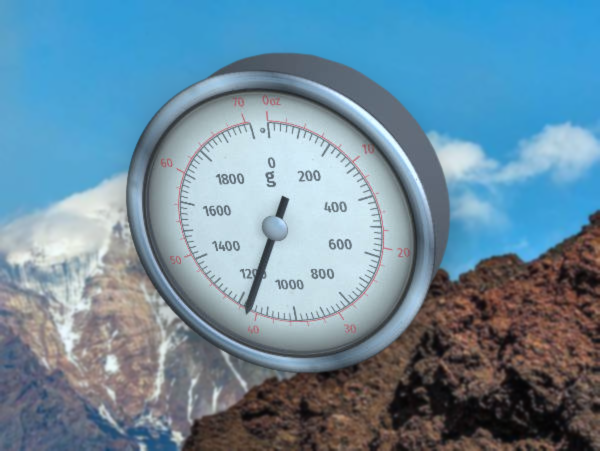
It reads 1160 g
